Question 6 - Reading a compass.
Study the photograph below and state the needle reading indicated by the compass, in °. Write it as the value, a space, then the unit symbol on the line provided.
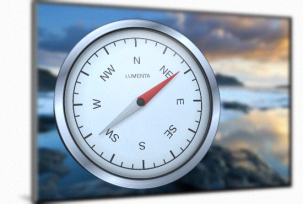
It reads 55 °
